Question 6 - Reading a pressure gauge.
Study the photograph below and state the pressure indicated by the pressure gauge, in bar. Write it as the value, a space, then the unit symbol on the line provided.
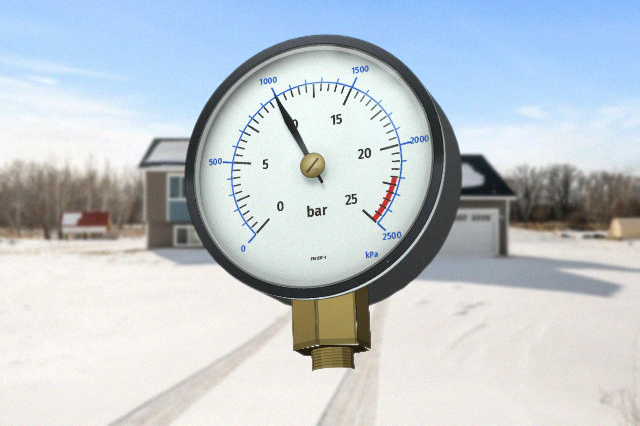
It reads 10 bar
